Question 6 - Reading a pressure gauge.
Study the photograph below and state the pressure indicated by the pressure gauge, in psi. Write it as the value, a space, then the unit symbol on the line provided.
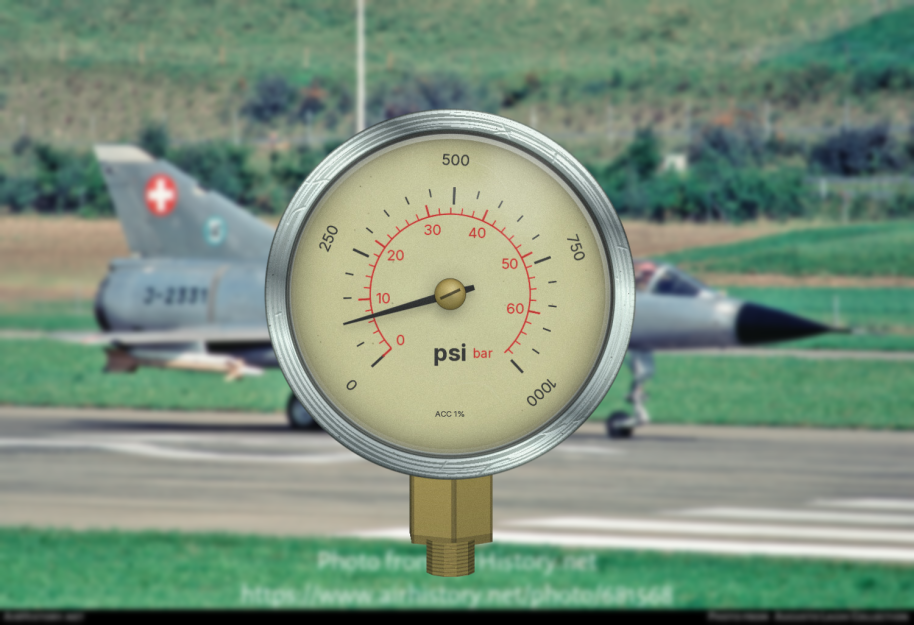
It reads 100 psi
